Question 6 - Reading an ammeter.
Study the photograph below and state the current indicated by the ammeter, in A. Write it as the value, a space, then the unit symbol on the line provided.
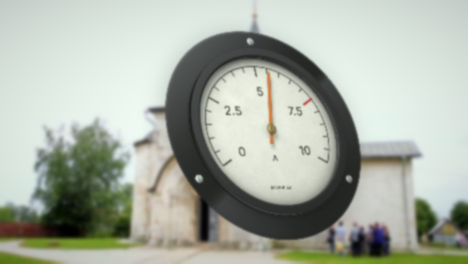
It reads 5.5 A
